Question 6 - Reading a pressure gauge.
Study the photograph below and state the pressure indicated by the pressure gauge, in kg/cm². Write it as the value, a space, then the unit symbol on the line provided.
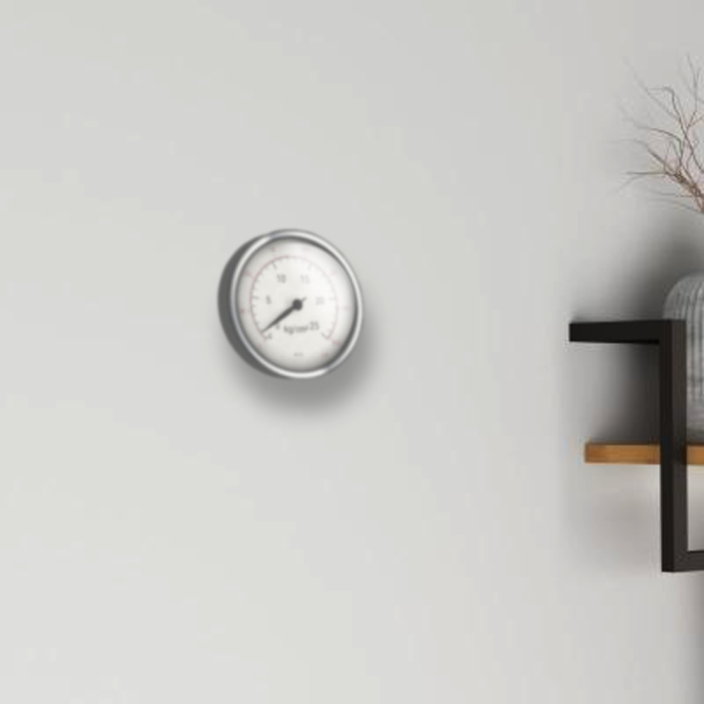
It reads 1 kg/cm²
